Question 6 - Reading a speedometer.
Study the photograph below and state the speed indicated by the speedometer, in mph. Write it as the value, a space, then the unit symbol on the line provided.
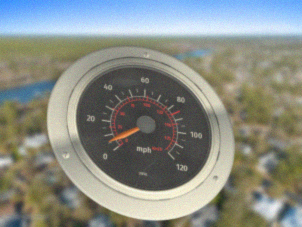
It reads 5 mph
